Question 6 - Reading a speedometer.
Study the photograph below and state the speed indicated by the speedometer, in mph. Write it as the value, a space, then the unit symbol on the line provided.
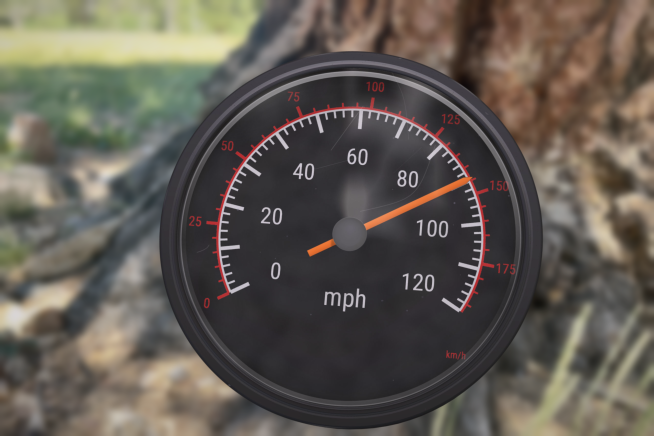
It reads 90 mph
